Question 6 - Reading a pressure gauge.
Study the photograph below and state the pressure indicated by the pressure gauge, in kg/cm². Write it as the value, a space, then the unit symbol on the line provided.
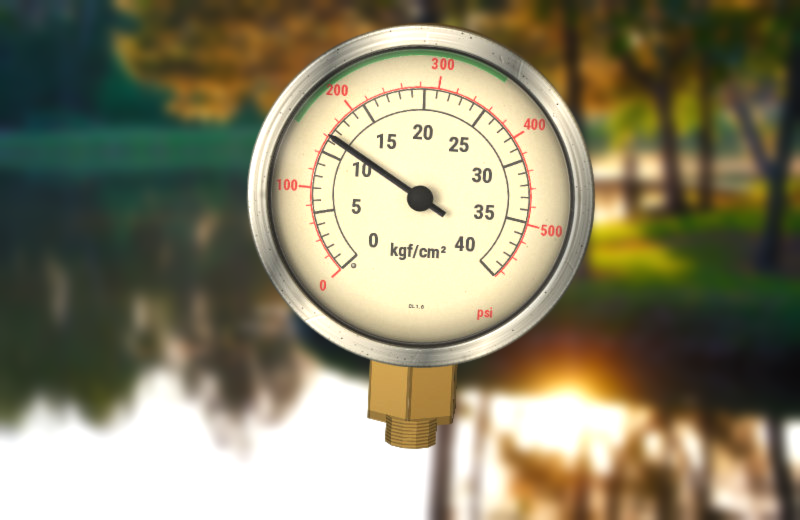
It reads 11.5 kg/cm²
